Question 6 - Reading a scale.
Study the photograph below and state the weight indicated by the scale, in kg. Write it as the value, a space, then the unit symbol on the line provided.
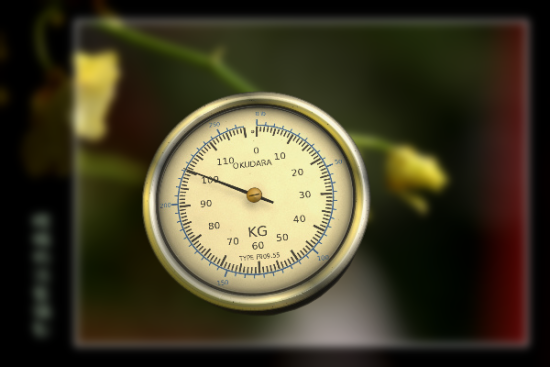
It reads 100 kg
